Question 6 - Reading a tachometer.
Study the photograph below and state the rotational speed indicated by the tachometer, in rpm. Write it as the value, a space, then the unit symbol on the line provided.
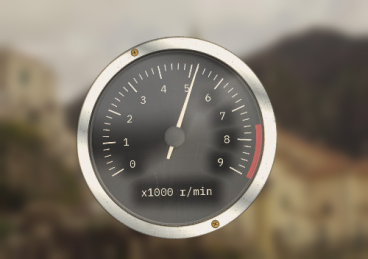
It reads 5200 rpm
